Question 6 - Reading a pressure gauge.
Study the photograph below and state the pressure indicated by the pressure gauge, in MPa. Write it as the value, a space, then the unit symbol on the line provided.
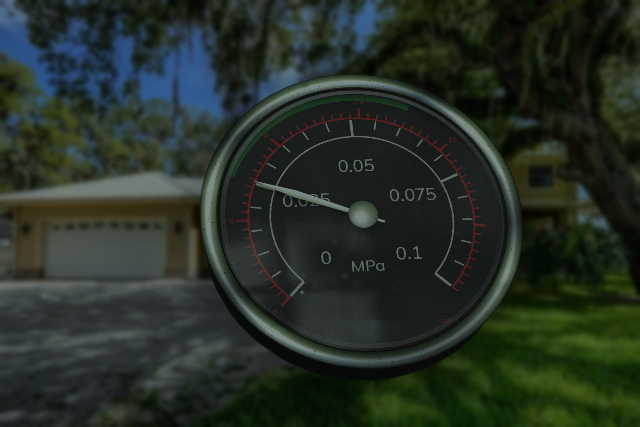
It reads 0.025 MPa
